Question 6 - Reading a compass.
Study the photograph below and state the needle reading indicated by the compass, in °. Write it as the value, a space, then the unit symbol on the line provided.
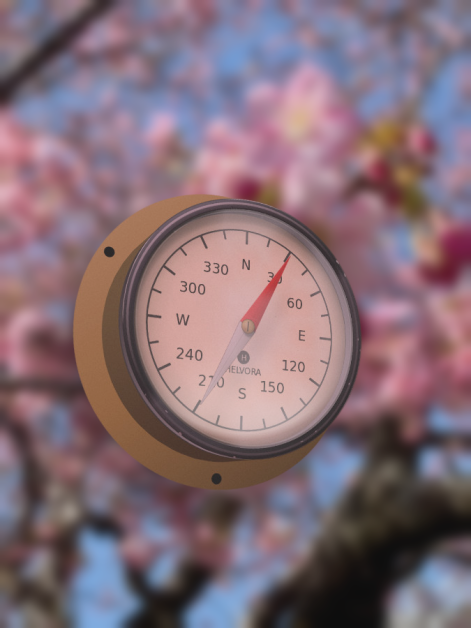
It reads 30 °
